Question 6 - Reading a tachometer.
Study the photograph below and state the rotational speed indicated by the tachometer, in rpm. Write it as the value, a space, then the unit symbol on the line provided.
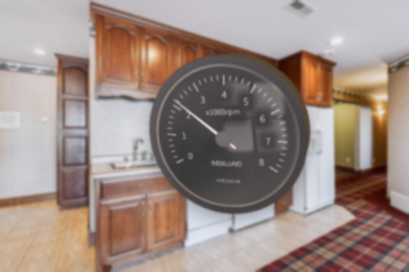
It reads 2200 rpm
